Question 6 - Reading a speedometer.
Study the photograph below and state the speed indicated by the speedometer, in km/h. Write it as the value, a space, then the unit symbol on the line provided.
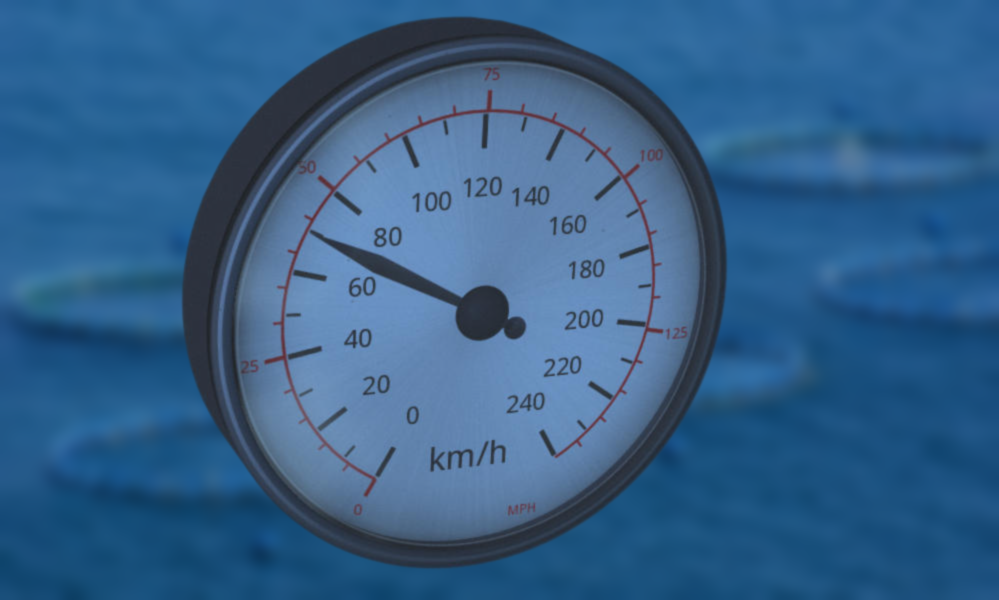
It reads 70 km/h
